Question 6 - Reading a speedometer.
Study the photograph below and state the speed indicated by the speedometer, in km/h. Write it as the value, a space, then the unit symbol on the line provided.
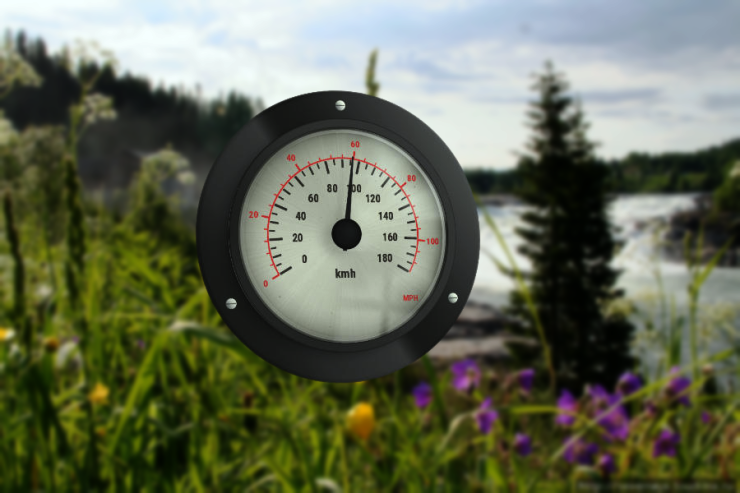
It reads 95 km/h
